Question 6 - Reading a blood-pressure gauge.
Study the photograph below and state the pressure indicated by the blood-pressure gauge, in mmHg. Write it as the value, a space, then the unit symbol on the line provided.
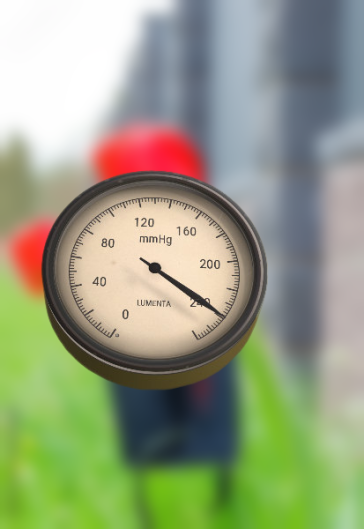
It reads 240 mmHg
